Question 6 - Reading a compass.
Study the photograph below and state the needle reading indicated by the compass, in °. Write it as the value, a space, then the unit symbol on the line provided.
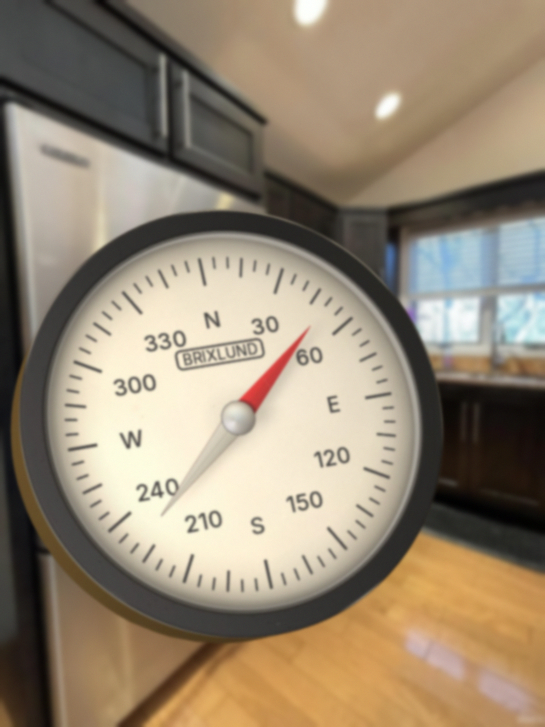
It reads 50 °
